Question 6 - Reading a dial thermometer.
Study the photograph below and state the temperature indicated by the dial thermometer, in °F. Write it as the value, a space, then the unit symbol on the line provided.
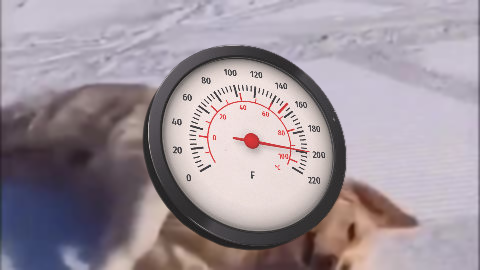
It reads 200 °F
